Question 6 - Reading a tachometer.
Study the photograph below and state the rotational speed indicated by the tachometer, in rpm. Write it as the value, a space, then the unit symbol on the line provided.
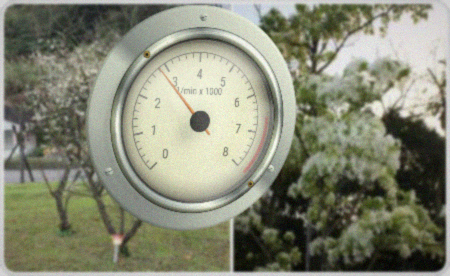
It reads 2800 rpm
